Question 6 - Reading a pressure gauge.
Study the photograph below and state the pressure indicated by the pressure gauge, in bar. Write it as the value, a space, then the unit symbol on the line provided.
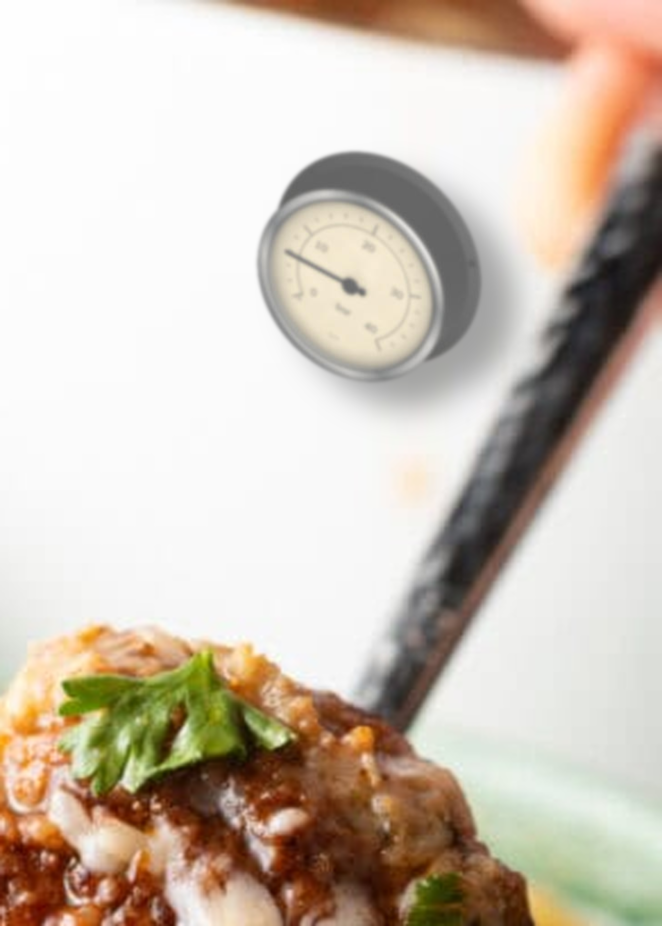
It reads 6 bar
